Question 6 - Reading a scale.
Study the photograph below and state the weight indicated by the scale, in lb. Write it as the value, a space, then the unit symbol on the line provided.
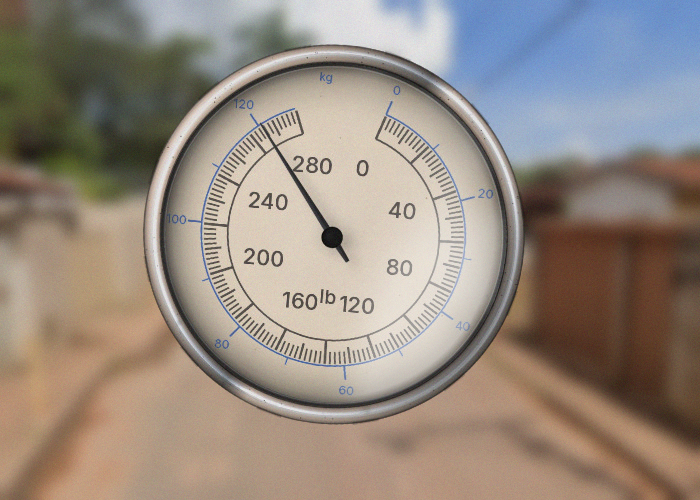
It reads 266 lb
